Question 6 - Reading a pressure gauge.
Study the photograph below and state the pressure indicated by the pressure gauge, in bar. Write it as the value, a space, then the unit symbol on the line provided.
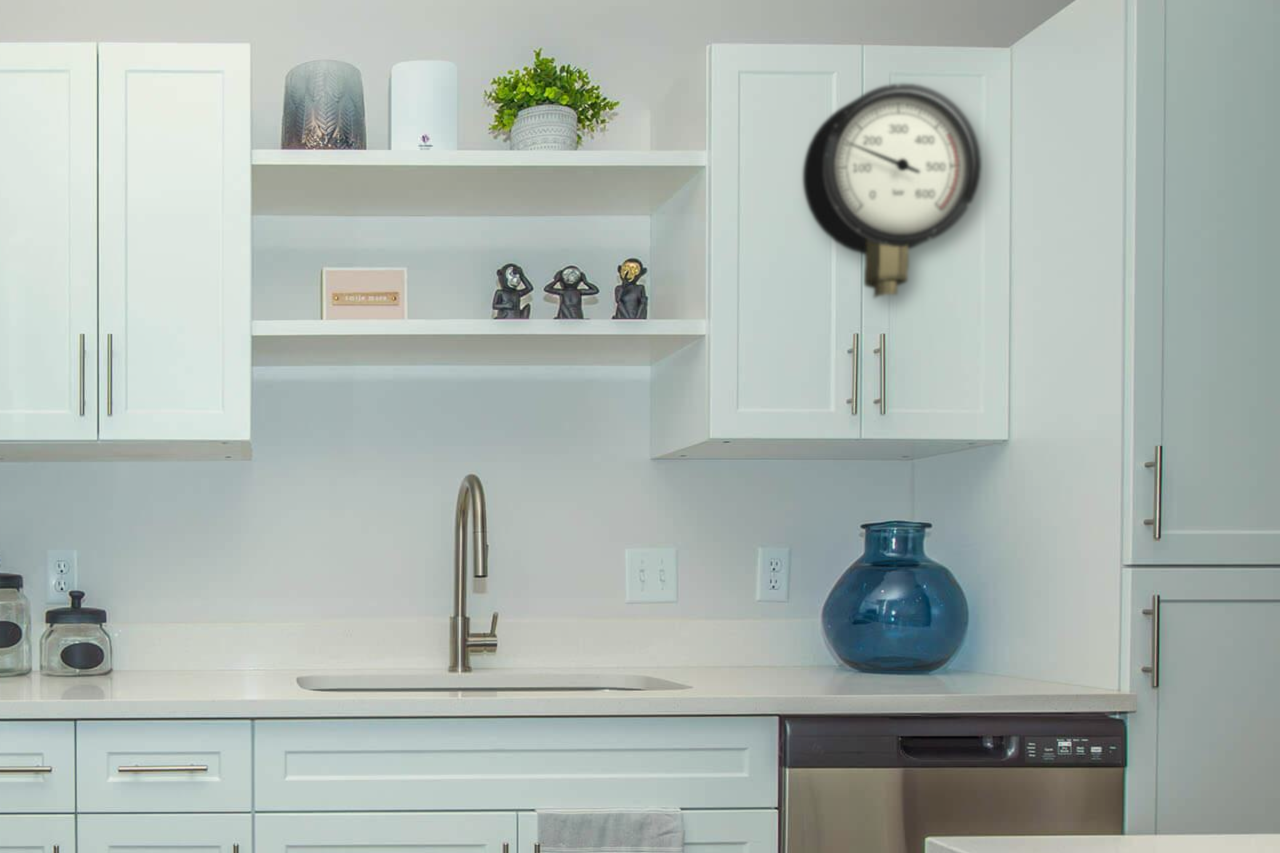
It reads 150 bar
